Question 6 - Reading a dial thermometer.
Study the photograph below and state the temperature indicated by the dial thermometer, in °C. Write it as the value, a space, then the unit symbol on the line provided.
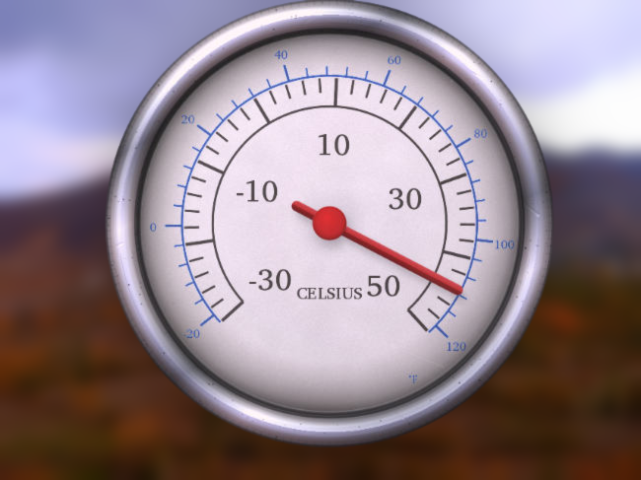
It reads 44 °C
